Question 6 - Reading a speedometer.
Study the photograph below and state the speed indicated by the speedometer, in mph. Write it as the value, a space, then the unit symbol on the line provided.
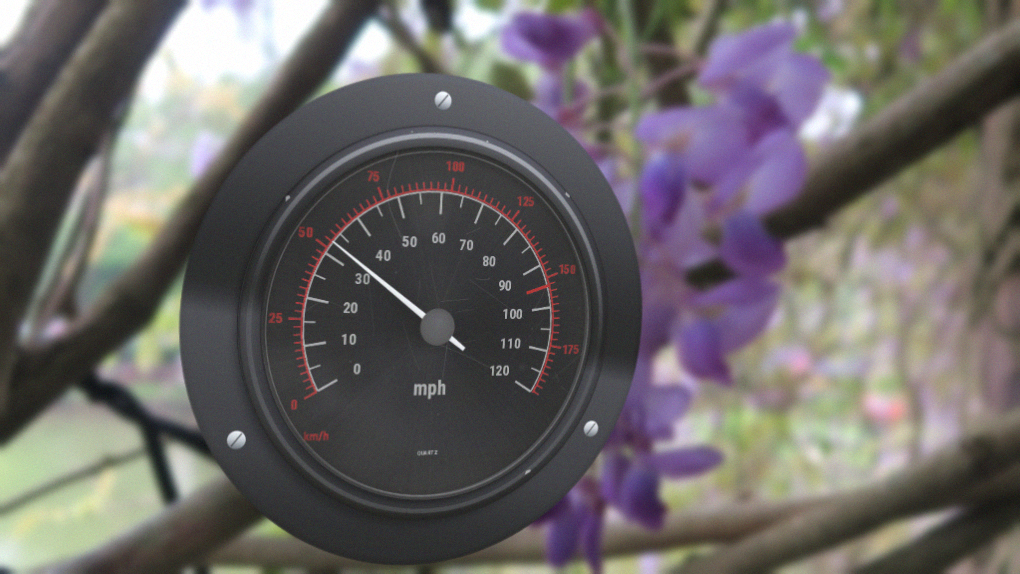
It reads 32.5 mph
